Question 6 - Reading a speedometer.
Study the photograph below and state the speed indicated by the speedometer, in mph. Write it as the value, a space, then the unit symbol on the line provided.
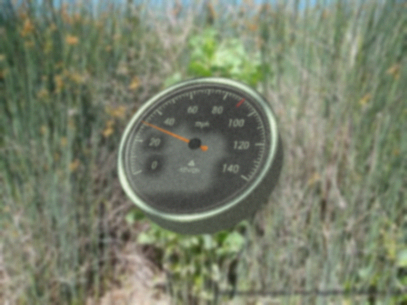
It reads 30 mph
